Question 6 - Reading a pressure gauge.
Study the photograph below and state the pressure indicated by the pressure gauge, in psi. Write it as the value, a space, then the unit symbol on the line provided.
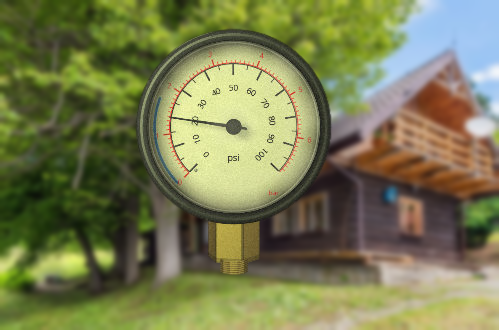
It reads 20 psi
